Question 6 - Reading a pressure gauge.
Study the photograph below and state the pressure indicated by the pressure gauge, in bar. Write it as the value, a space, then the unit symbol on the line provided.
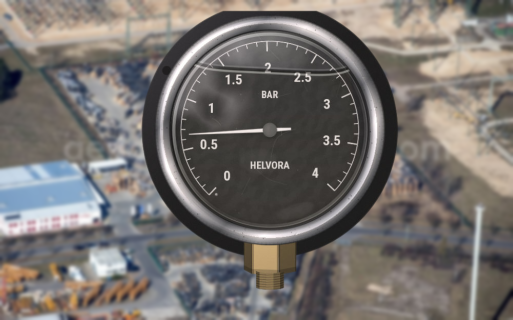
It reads 0.65 bar
